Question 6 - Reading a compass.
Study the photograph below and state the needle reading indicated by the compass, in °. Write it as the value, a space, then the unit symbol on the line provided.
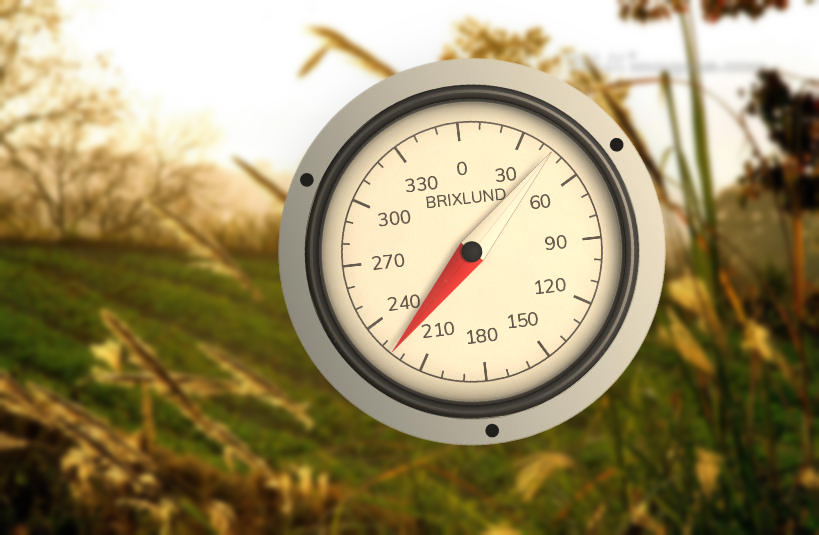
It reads 225 °
